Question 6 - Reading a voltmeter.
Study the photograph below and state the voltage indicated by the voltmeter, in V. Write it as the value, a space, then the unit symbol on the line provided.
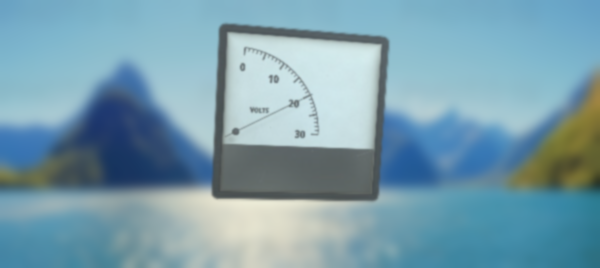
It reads 20 V
